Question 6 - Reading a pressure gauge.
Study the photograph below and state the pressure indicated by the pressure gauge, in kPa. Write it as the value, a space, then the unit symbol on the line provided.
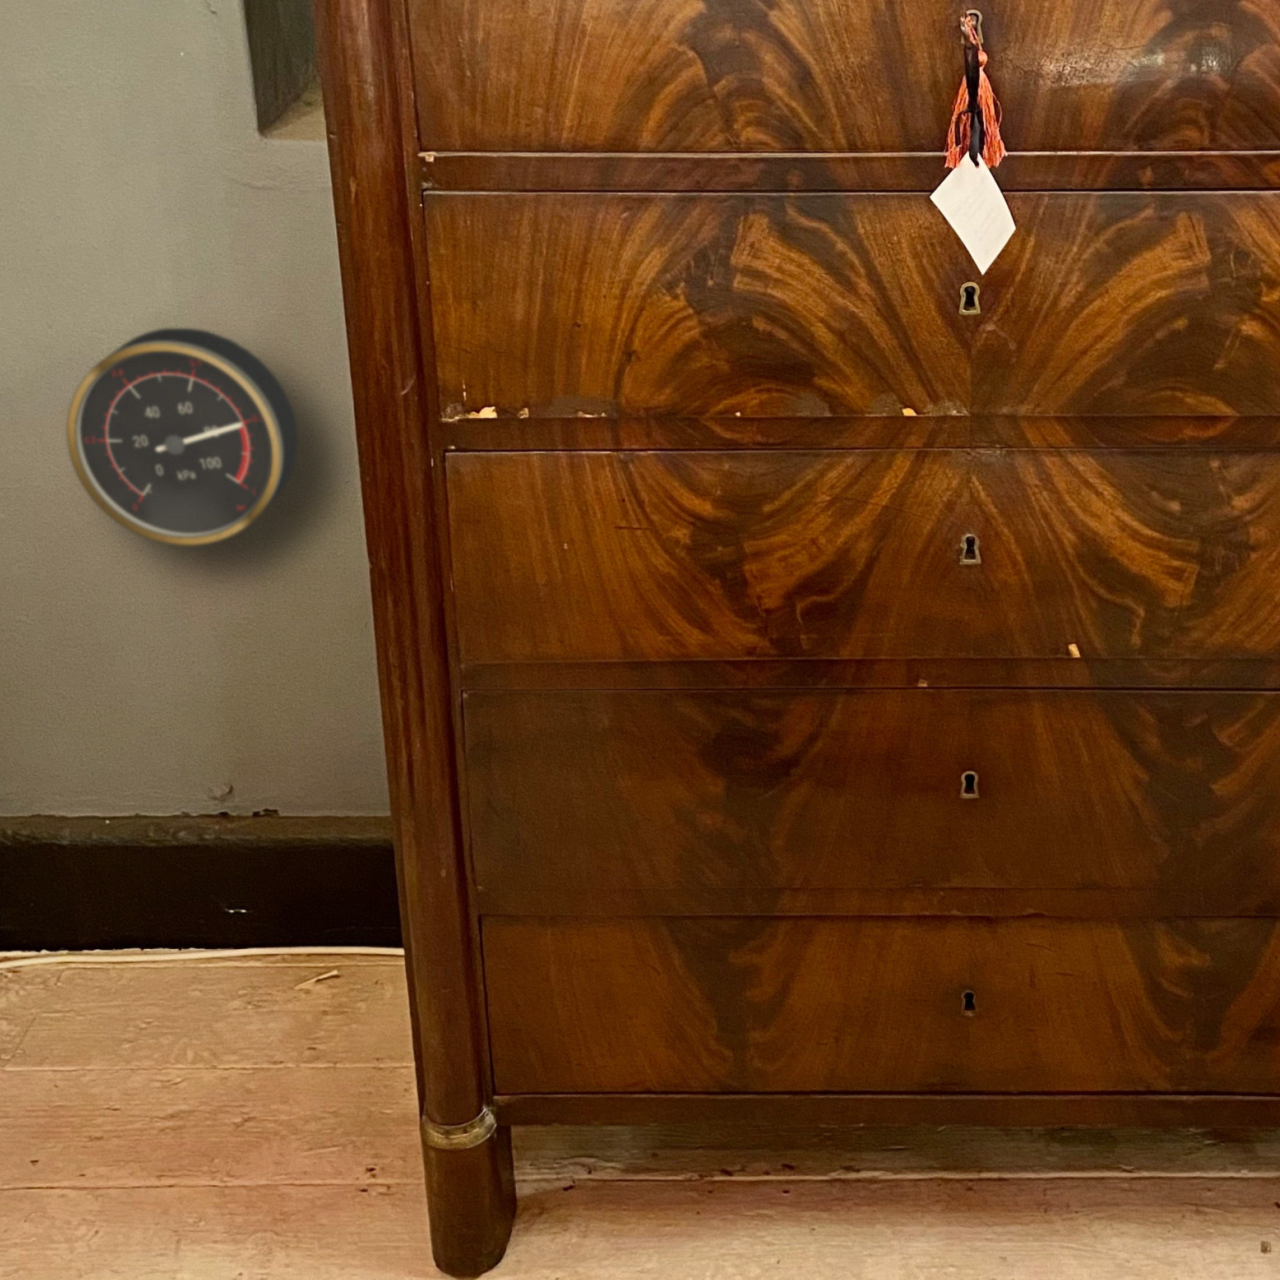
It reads 80 kPa
